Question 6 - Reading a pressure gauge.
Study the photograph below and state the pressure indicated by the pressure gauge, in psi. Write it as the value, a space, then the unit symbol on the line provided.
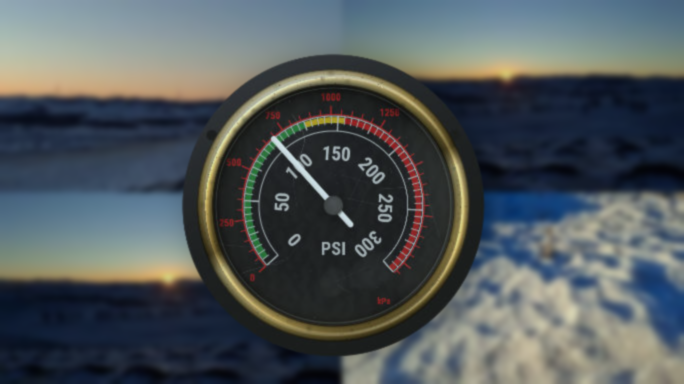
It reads 100 psi
